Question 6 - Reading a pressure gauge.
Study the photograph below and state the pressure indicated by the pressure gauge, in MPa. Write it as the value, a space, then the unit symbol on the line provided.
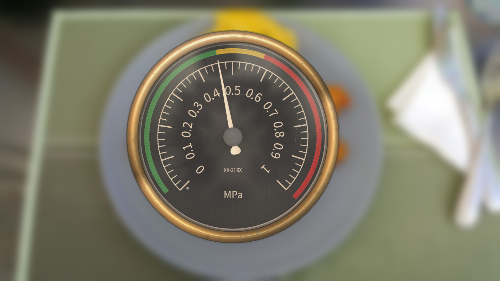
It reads 0.46 MPa
